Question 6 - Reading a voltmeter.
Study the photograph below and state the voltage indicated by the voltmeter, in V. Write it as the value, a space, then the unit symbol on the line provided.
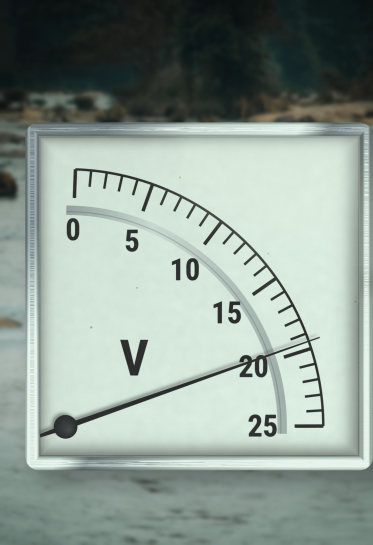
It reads 19.5 V
